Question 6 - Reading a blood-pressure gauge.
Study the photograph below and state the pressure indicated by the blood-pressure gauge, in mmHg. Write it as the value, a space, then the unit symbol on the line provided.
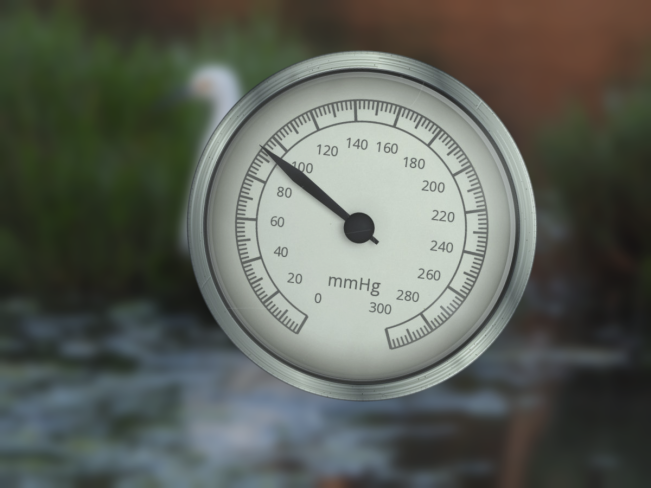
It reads 94 mmHg
